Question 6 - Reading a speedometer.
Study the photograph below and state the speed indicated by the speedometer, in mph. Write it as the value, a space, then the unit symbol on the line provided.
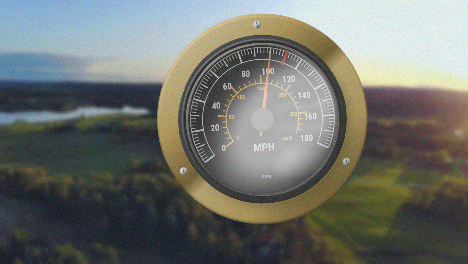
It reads 100 mph
